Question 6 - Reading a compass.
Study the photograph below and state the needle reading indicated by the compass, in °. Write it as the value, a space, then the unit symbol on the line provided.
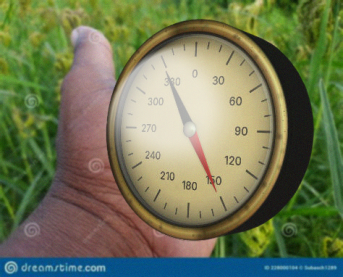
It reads 150 °
